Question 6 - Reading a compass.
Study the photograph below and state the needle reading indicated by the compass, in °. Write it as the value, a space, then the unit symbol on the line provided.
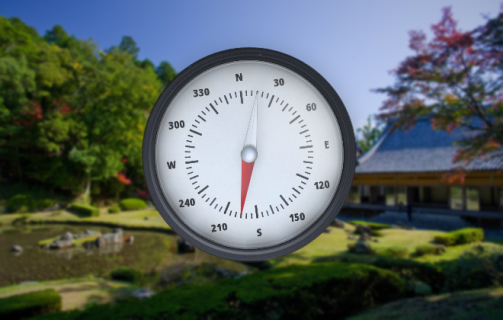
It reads 195 °
